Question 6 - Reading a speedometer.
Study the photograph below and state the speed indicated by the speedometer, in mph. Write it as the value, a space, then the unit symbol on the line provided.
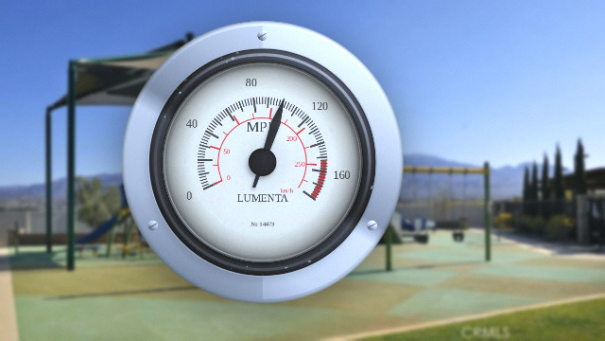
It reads 100 mph
